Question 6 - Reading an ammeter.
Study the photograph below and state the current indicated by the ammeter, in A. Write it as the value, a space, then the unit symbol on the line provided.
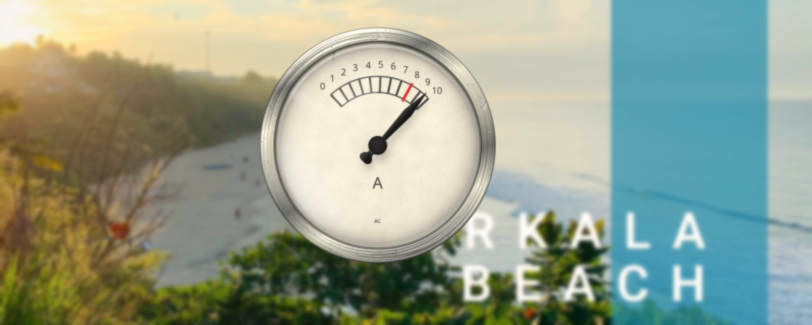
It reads 9.5 A
